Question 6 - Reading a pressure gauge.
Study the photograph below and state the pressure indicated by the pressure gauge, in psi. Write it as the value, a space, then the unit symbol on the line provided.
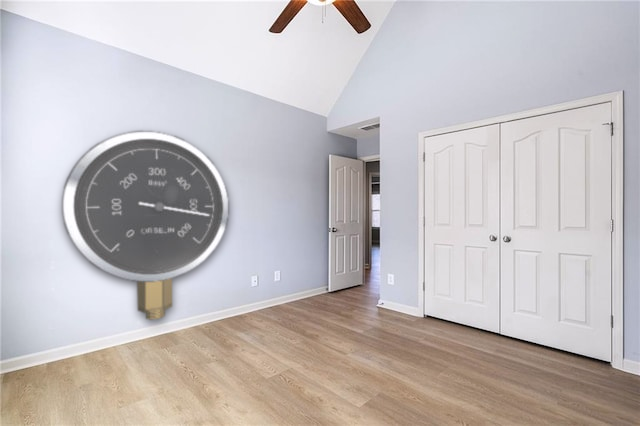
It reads 525 psi
